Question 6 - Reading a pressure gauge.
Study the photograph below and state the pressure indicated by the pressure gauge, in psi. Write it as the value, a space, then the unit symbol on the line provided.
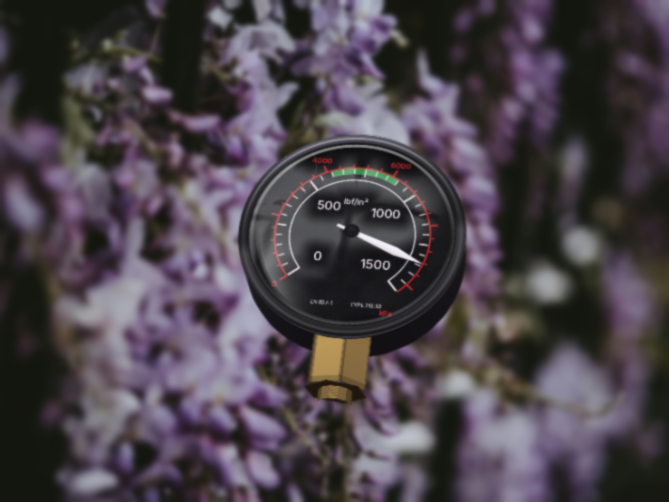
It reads 1350 psi
